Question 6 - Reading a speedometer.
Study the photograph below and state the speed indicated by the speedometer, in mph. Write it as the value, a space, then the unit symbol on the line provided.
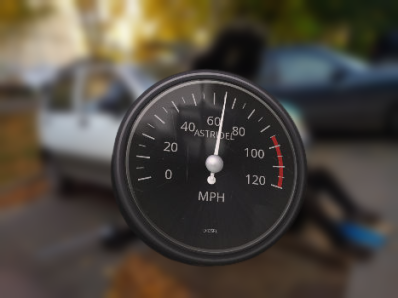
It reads 65 mph
